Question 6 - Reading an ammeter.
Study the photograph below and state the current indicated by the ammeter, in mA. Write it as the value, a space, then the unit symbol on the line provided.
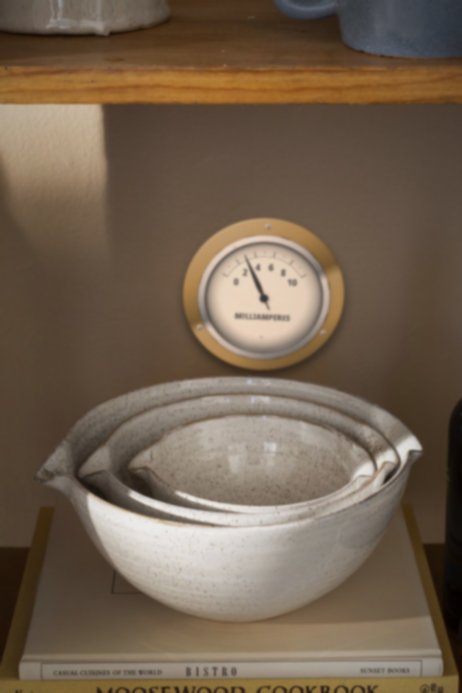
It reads 3 mA
